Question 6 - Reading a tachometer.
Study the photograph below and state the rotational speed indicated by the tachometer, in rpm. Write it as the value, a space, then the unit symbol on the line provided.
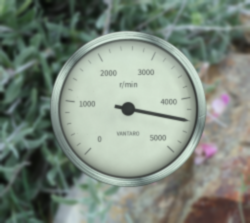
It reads 4400 rpm
